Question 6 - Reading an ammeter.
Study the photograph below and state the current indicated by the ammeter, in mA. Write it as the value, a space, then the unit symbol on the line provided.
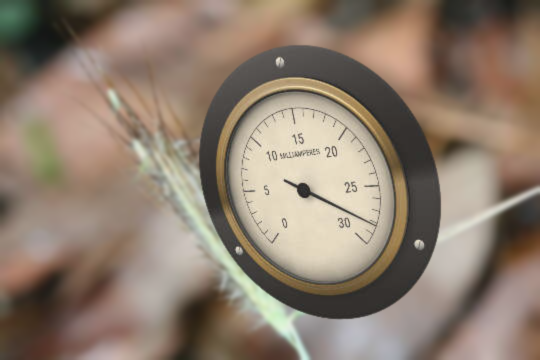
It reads 28 mA
